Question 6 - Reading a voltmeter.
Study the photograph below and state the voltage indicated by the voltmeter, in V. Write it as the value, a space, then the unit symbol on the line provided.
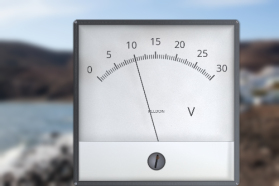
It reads 10 V
